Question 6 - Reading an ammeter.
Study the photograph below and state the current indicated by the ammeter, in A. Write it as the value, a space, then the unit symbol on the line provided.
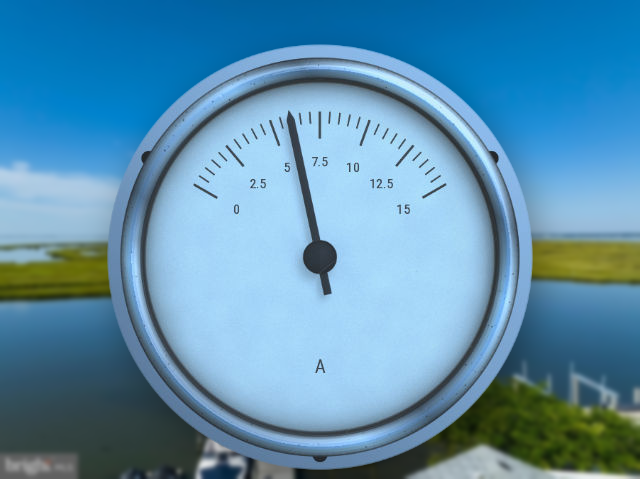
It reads 6 A
